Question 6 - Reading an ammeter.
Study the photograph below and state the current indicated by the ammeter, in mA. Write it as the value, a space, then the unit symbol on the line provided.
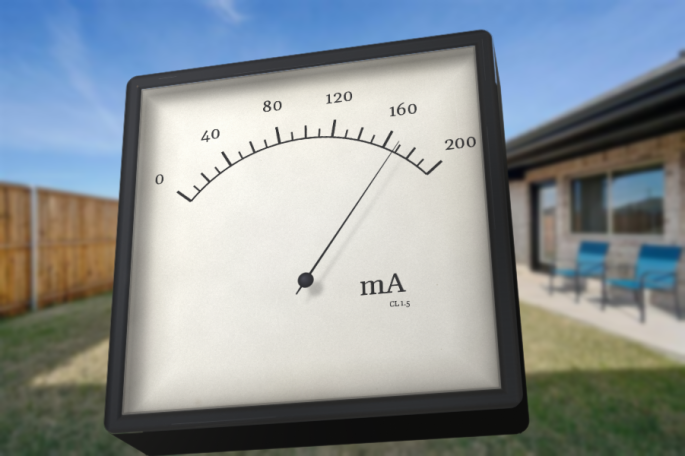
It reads 170 mA
